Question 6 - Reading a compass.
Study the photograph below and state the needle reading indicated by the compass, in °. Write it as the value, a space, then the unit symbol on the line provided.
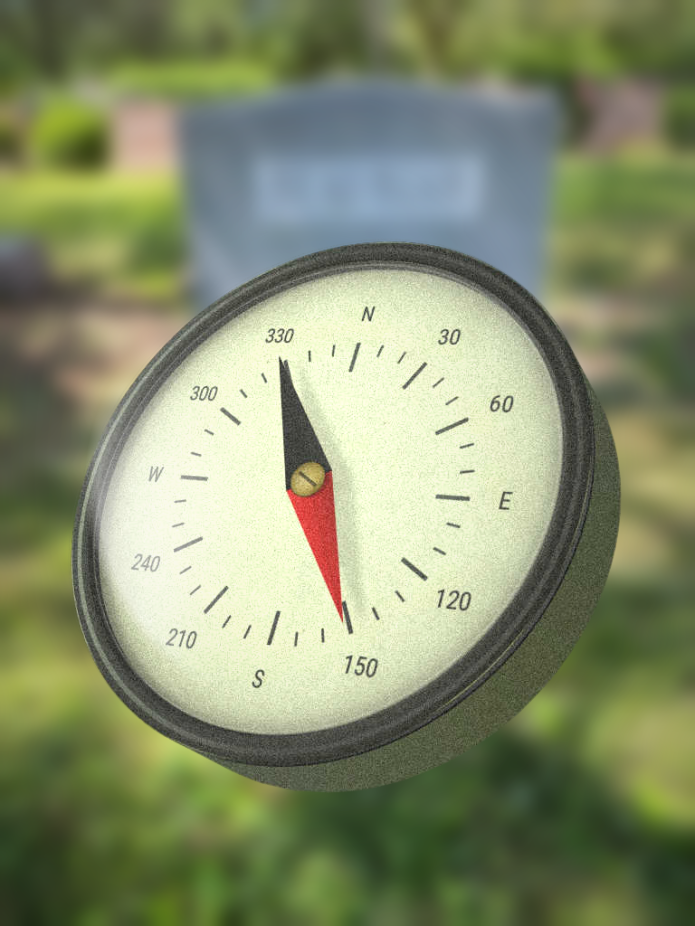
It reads 150 °
